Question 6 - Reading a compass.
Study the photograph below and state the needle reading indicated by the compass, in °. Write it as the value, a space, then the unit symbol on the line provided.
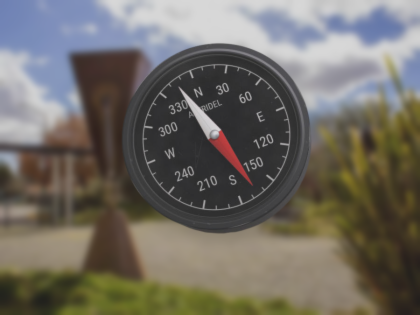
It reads 165 °
